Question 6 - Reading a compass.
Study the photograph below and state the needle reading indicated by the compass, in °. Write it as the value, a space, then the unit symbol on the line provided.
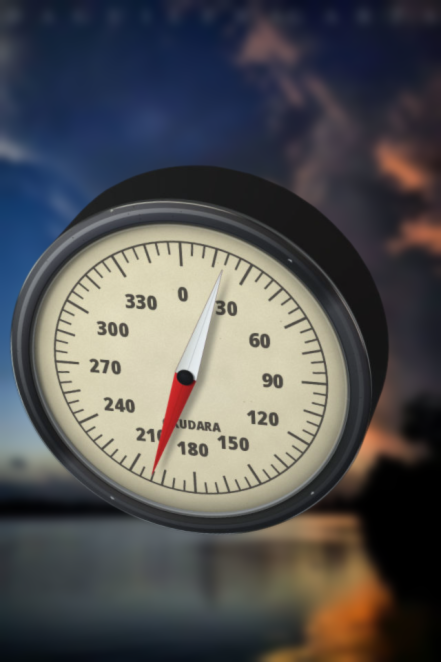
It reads 200 °
